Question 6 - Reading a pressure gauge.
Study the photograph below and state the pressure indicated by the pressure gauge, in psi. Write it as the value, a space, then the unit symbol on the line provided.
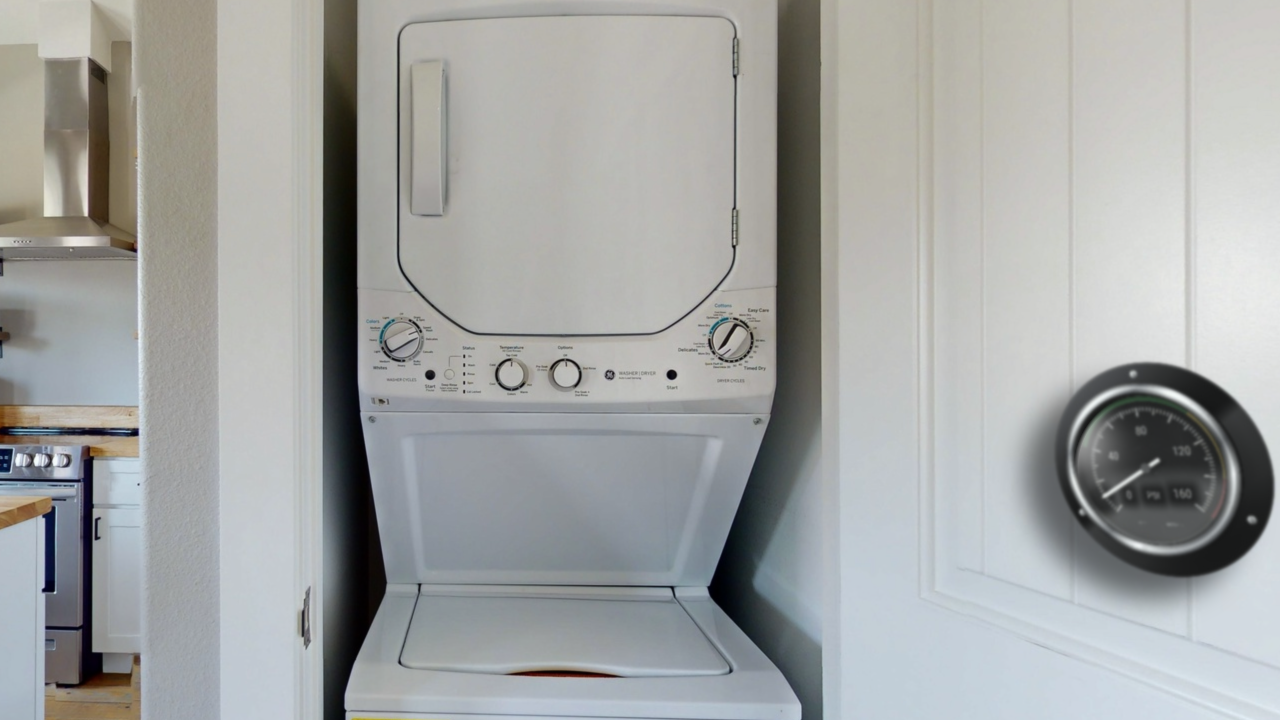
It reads 10 psi
